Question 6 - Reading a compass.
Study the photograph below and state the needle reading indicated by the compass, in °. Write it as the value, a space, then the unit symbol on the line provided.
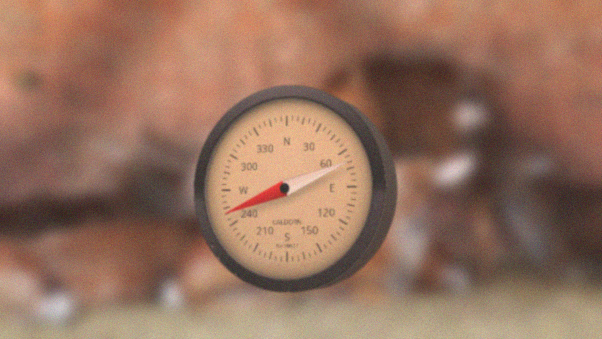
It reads 250 °
